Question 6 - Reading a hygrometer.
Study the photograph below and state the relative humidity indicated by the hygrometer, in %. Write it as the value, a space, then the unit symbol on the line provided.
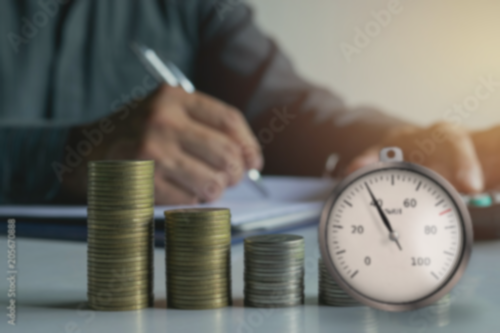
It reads 40 %
